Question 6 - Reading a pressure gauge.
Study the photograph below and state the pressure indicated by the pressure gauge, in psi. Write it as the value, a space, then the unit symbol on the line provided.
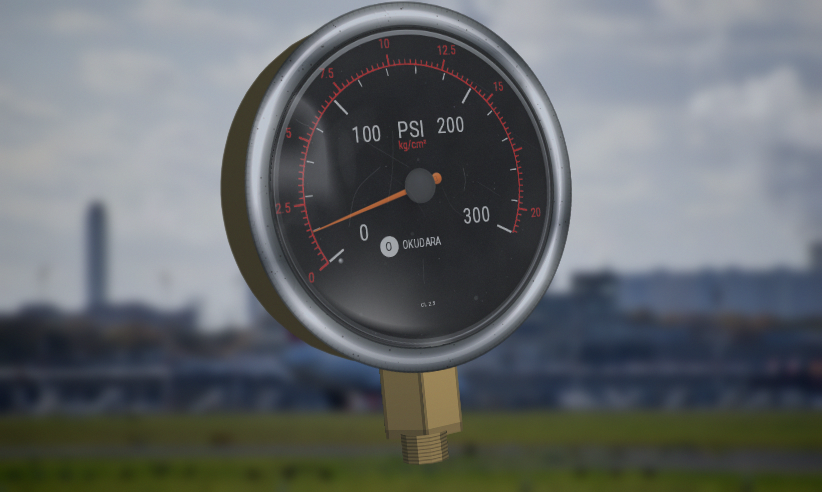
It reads 20 psi
